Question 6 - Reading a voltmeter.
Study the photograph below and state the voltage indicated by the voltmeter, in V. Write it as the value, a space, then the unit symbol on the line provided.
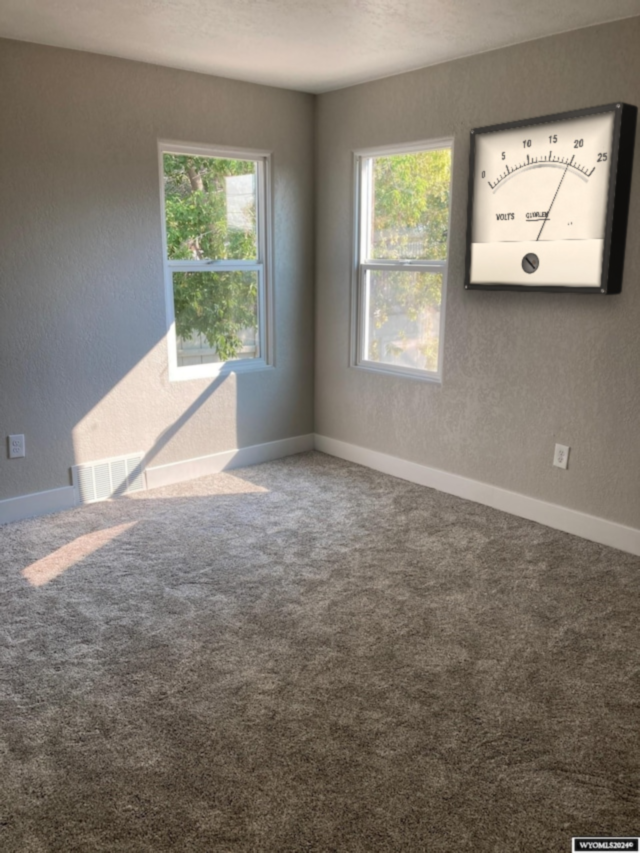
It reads 20 V
